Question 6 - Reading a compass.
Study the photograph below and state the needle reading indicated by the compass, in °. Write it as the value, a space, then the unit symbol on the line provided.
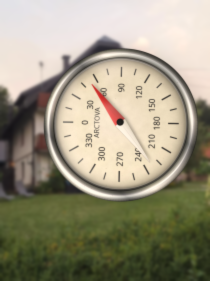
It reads 52.5 °
